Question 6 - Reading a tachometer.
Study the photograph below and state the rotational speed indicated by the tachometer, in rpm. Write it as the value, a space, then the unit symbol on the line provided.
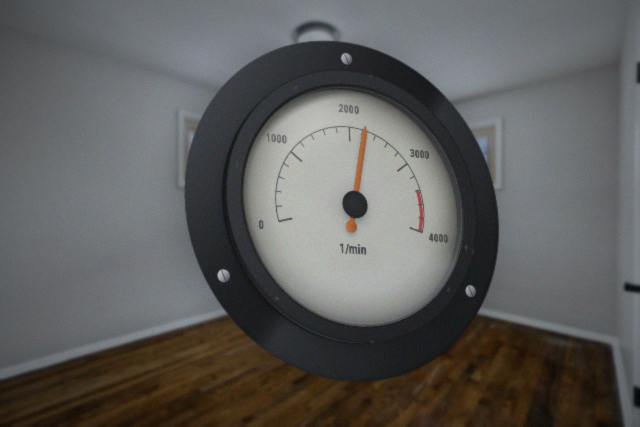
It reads 2200 rpm
